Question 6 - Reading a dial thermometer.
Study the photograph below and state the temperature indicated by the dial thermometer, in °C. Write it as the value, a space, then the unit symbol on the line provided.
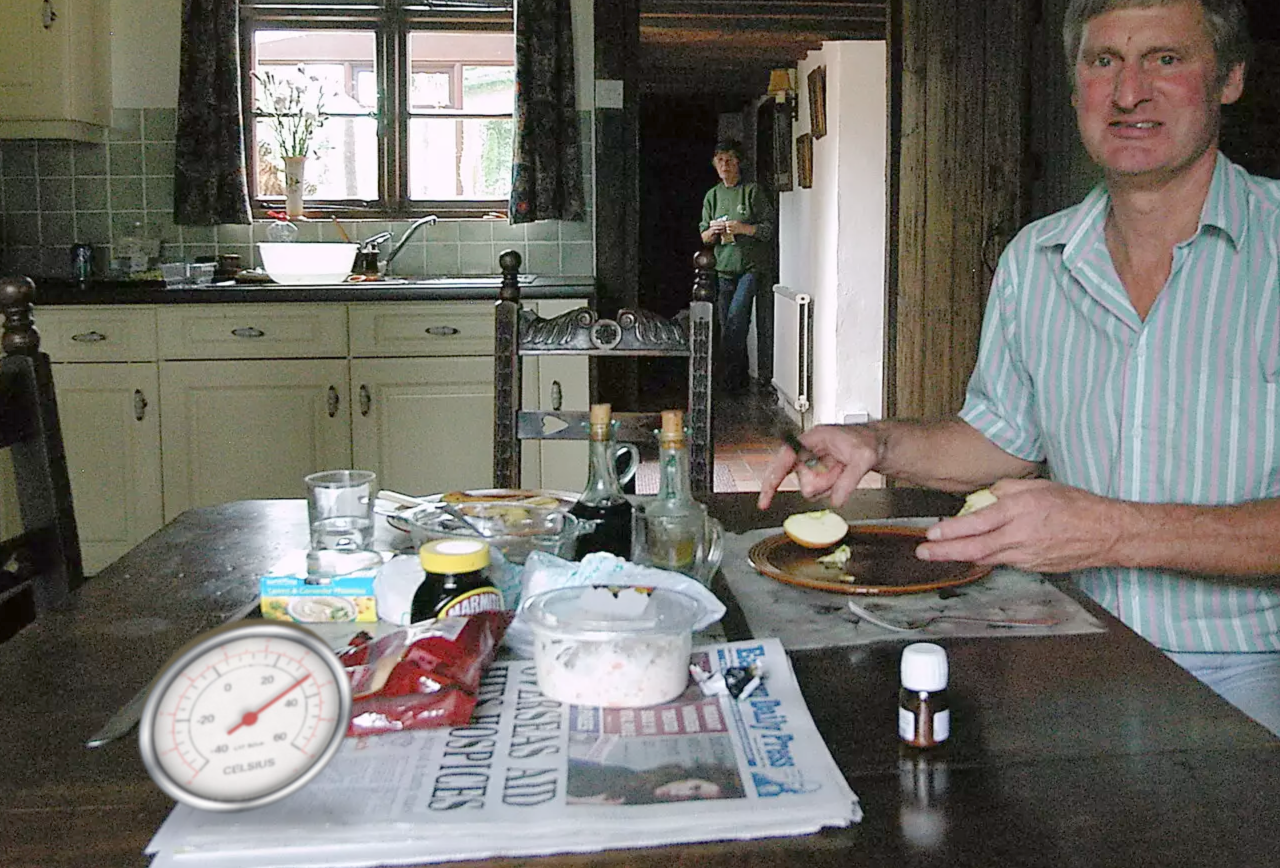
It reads 32 °C
